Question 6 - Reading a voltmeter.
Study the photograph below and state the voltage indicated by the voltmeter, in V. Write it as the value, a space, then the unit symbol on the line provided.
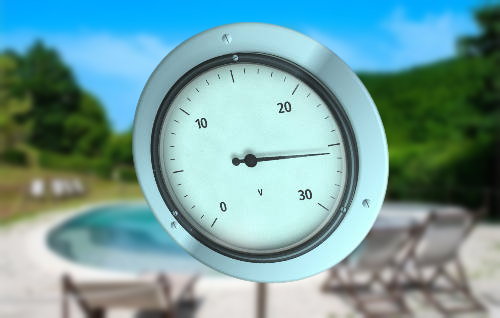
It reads 25.5 V
